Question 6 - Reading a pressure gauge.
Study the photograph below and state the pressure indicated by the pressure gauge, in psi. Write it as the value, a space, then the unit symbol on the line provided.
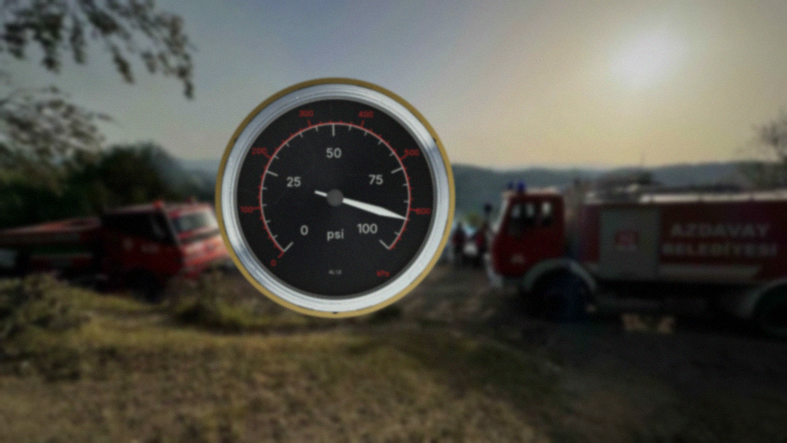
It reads 90 psi
